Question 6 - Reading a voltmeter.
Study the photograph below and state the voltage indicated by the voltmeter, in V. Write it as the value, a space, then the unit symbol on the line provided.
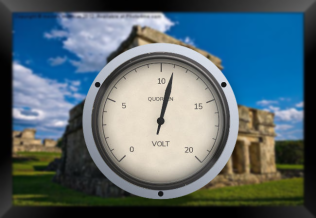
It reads 11 V
